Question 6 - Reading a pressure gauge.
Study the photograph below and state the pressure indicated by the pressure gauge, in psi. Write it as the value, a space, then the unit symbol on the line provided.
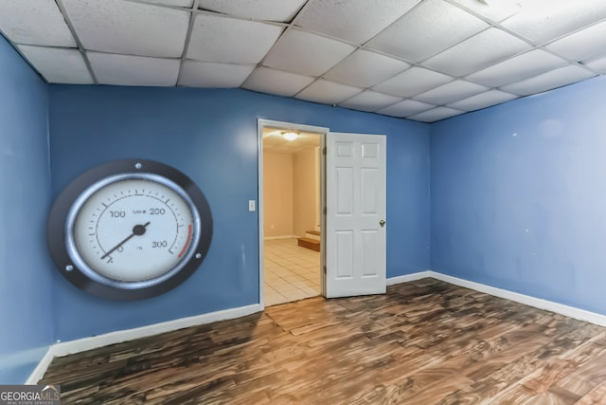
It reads 10 psi
